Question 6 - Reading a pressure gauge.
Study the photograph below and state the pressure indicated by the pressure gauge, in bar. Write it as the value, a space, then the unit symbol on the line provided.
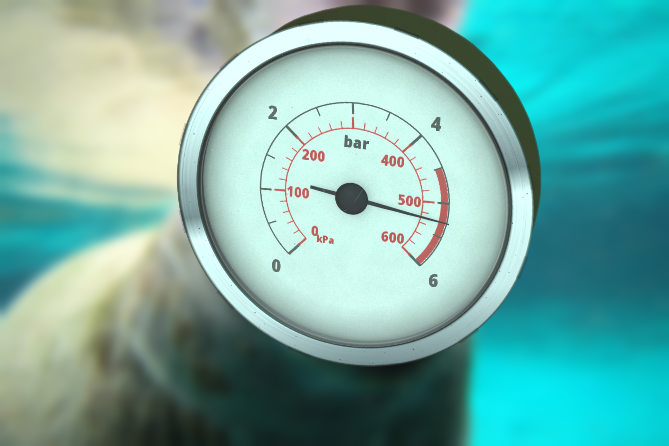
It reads 5.25 bar
